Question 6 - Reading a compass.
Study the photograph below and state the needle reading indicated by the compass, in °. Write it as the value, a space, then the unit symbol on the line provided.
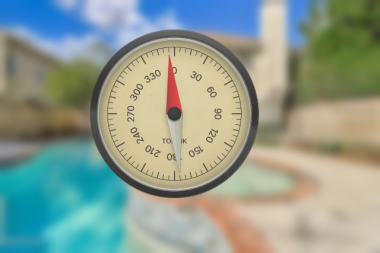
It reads 355 °
